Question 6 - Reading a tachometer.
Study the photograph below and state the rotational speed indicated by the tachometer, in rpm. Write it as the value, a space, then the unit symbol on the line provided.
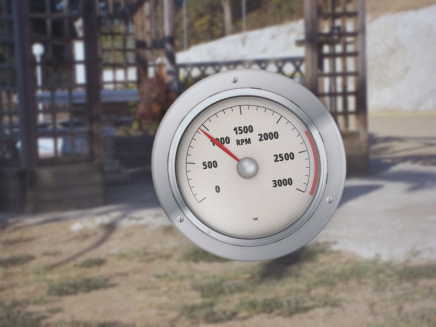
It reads 950 rpm
